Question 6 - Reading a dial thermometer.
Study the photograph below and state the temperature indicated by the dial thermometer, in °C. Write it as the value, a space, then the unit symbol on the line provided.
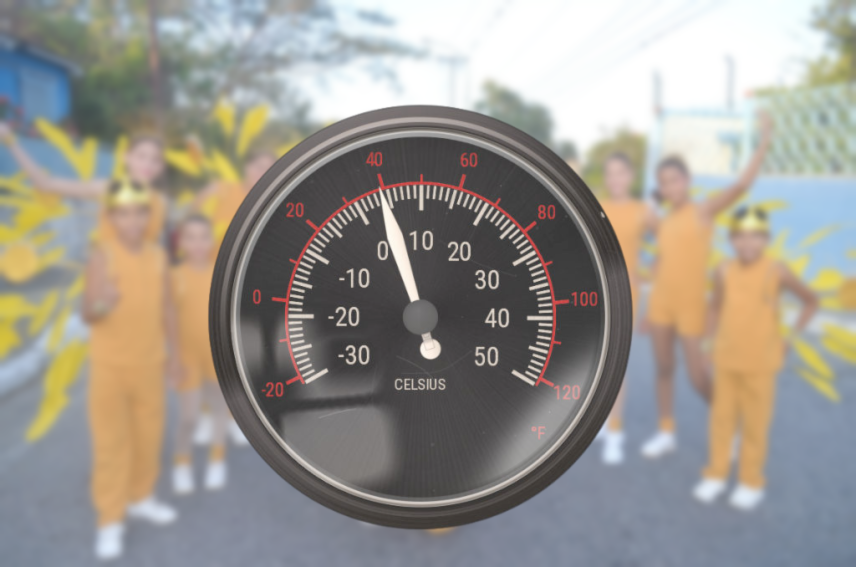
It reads 4 °C
